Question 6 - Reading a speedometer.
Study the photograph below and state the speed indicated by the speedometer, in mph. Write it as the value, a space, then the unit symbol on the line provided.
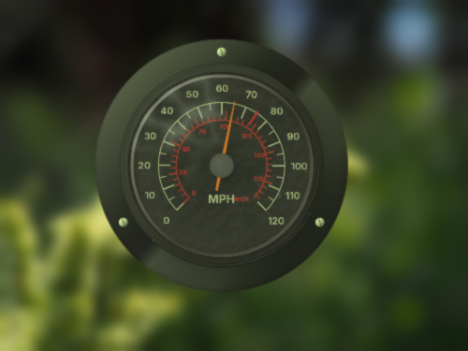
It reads 65 mph
